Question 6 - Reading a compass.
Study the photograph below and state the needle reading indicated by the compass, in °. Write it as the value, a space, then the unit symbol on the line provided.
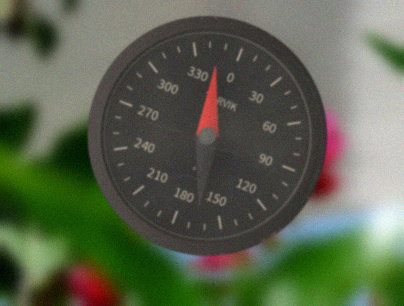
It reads 345 °
